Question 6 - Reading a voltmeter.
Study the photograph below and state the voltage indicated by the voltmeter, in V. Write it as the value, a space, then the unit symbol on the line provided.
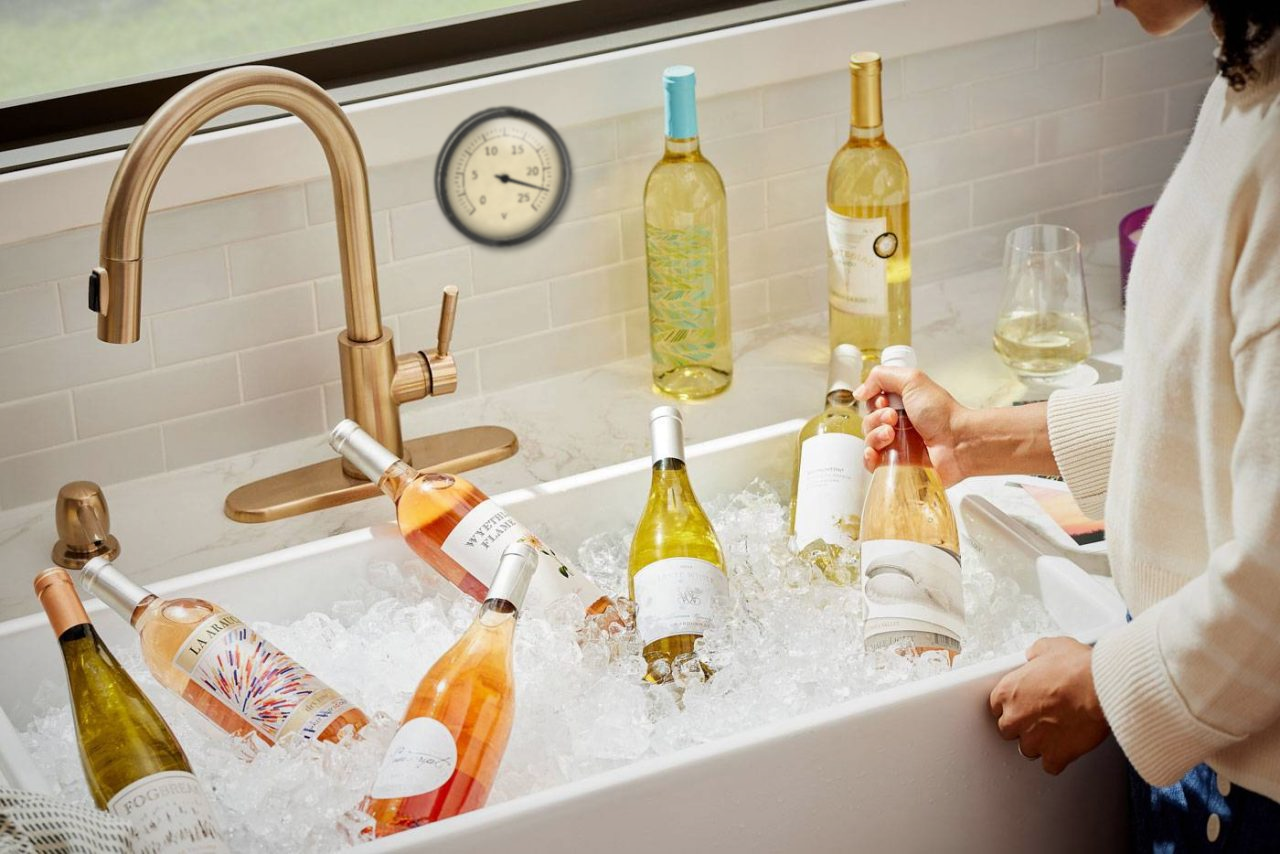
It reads 22.5 V
